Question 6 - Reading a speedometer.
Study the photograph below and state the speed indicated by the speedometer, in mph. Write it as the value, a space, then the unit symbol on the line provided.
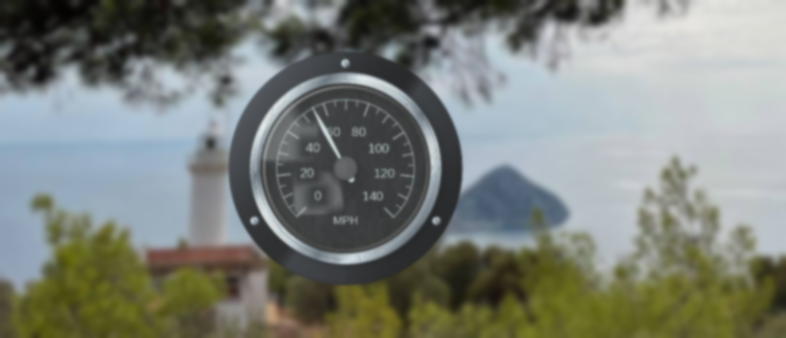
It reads 55 mph
